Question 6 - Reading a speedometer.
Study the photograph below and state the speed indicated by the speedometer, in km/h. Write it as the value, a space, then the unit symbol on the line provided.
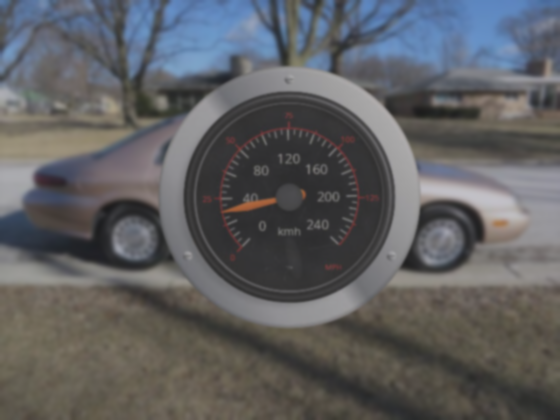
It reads 30 km/h
